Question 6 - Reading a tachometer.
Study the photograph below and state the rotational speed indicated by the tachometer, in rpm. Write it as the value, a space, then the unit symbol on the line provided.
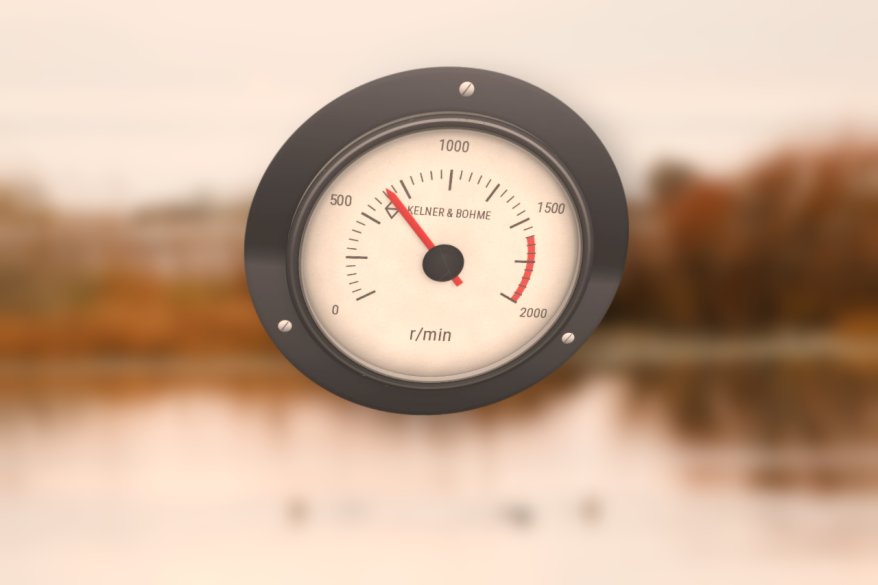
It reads 675 rpm
